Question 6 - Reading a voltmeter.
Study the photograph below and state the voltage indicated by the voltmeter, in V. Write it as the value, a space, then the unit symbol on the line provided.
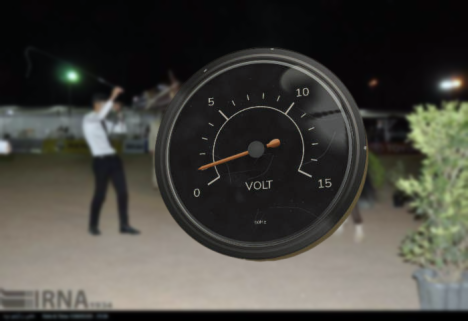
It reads 1 V
